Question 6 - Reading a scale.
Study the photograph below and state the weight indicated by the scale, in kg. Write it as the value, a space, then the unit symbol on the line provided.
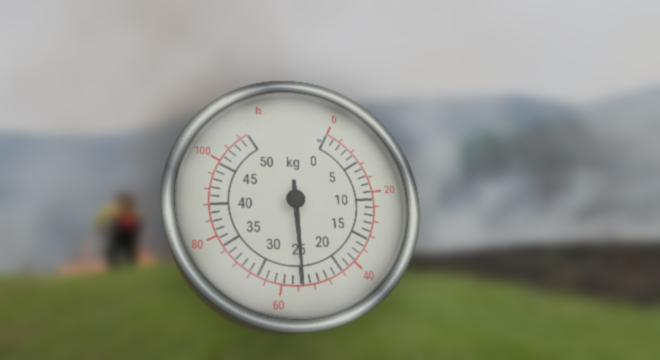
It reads 25 kg
